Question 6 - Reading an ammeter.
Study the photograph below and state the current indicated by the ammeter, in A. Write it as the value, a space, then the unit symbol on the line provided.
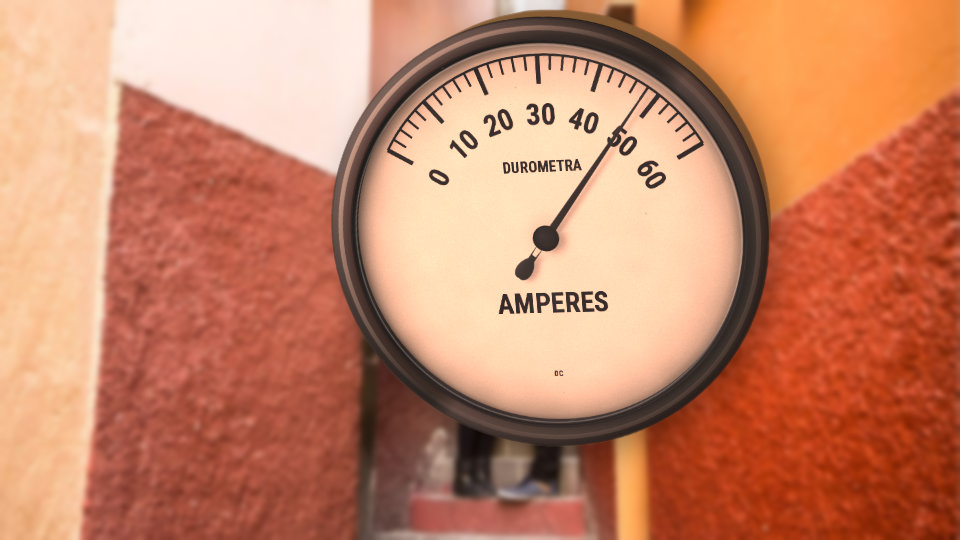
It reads 48 A
